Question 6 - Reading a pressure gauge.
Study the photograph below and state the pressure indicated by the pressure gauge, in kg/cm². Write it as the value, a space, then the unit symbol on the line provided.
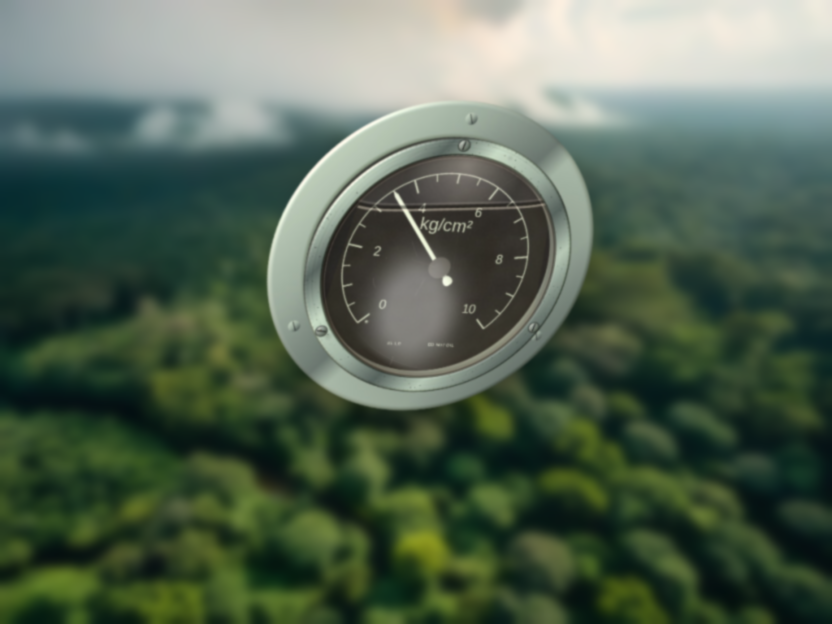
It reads 3.5 kg/cm²
